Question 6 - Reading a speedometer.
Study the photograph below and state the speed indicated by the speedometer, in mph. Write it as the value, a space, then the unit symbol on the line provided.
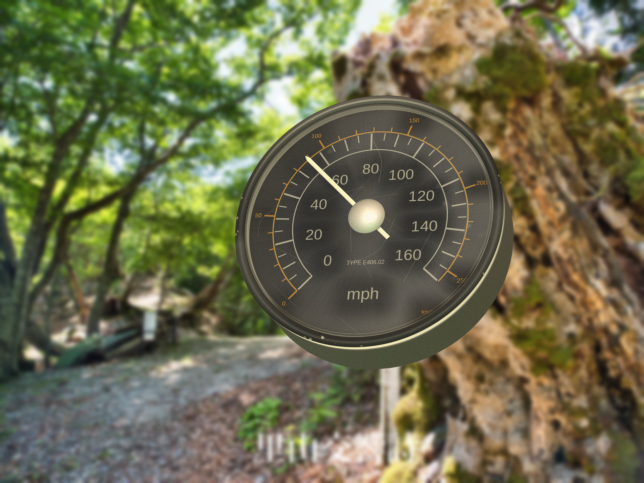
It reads 55 mph
